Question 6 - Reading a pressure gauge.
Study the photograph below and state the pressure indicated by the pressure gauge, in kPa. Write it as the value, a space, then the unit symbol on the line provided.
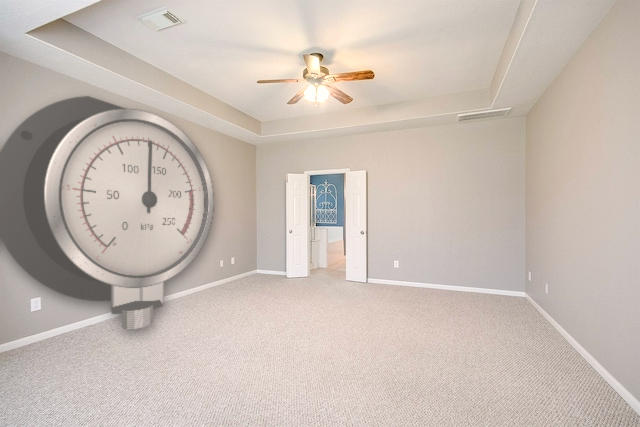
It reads 130 kPa
